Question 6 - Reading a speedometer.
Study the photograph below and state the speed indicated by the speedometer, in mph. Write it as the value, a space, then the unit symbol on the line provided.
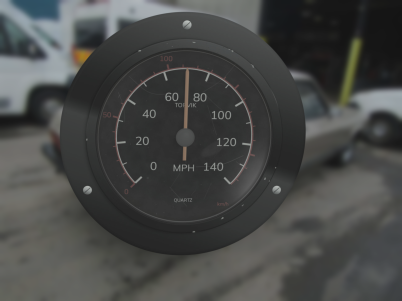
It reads 70 mph
